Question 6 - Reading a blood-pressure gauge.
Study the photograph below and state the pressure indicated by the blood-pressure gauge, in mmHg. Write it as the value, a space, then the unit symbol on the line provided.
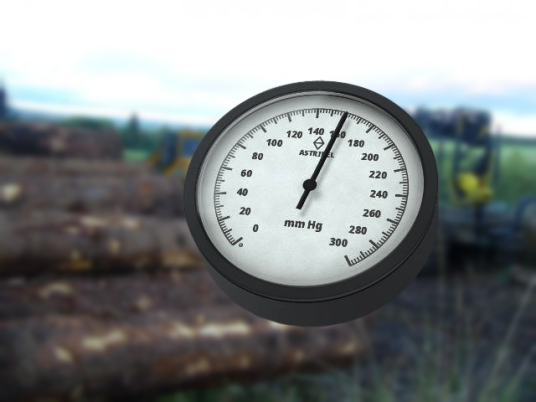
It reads 160 mmHg
